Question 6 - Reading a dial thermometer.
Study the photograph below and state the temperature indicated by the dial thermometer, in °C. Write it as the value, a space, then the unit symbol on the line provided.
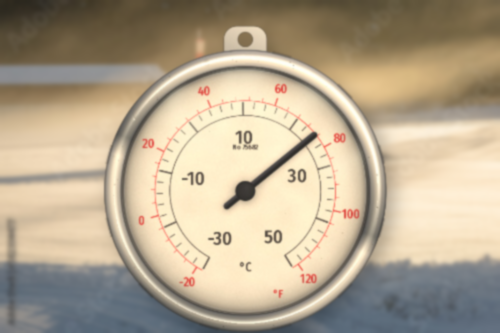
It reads 24 °C
